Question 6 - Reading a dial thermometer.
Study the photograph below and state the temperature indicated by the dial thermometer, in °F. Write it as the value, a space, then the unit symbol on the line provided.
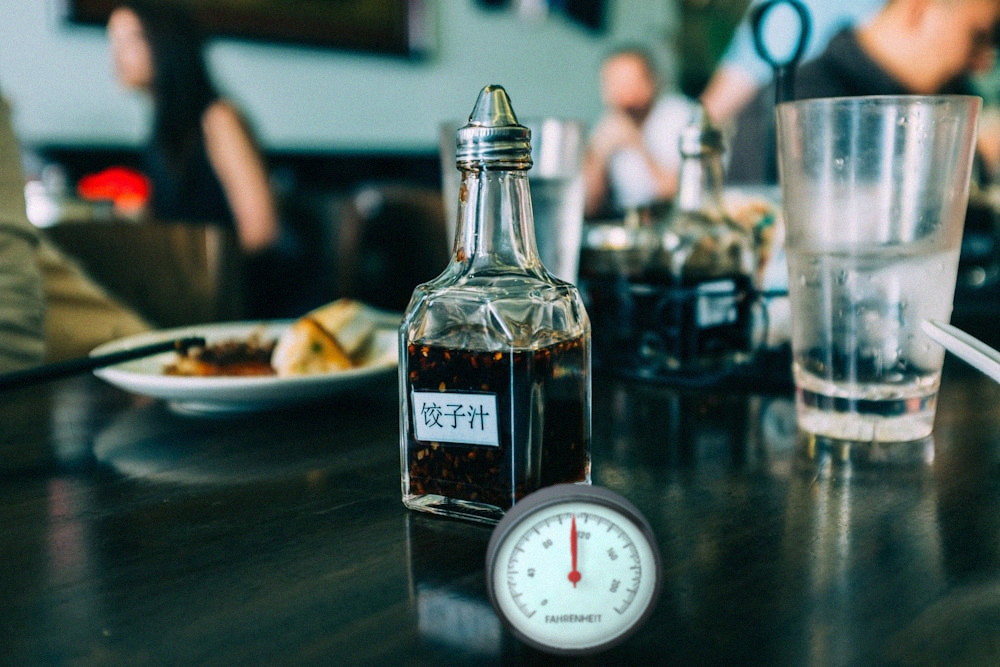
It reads 110 °F
